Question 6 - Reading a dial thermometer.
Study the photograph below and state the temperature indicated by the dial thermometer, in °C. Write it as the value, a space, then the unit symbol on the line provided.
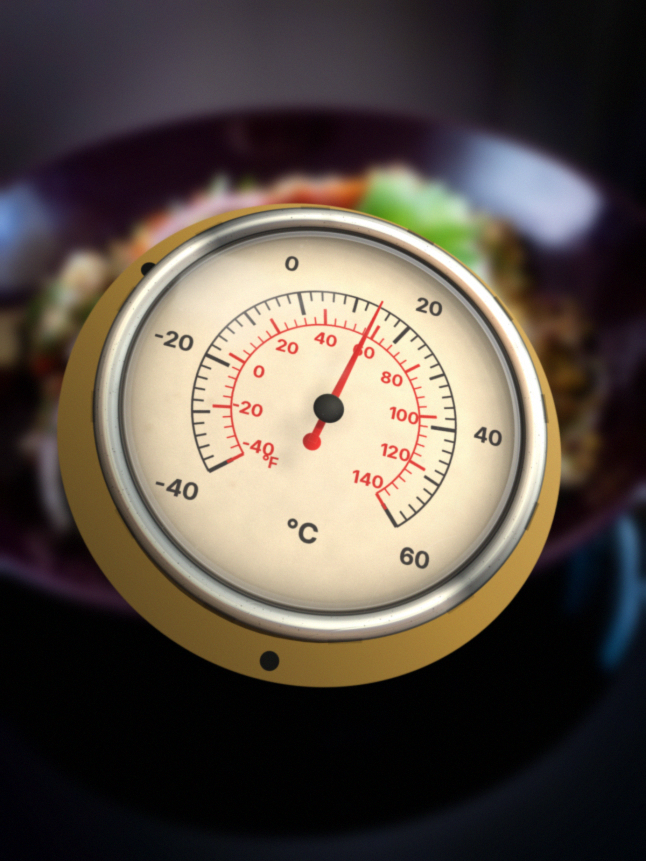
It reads 14 °C
